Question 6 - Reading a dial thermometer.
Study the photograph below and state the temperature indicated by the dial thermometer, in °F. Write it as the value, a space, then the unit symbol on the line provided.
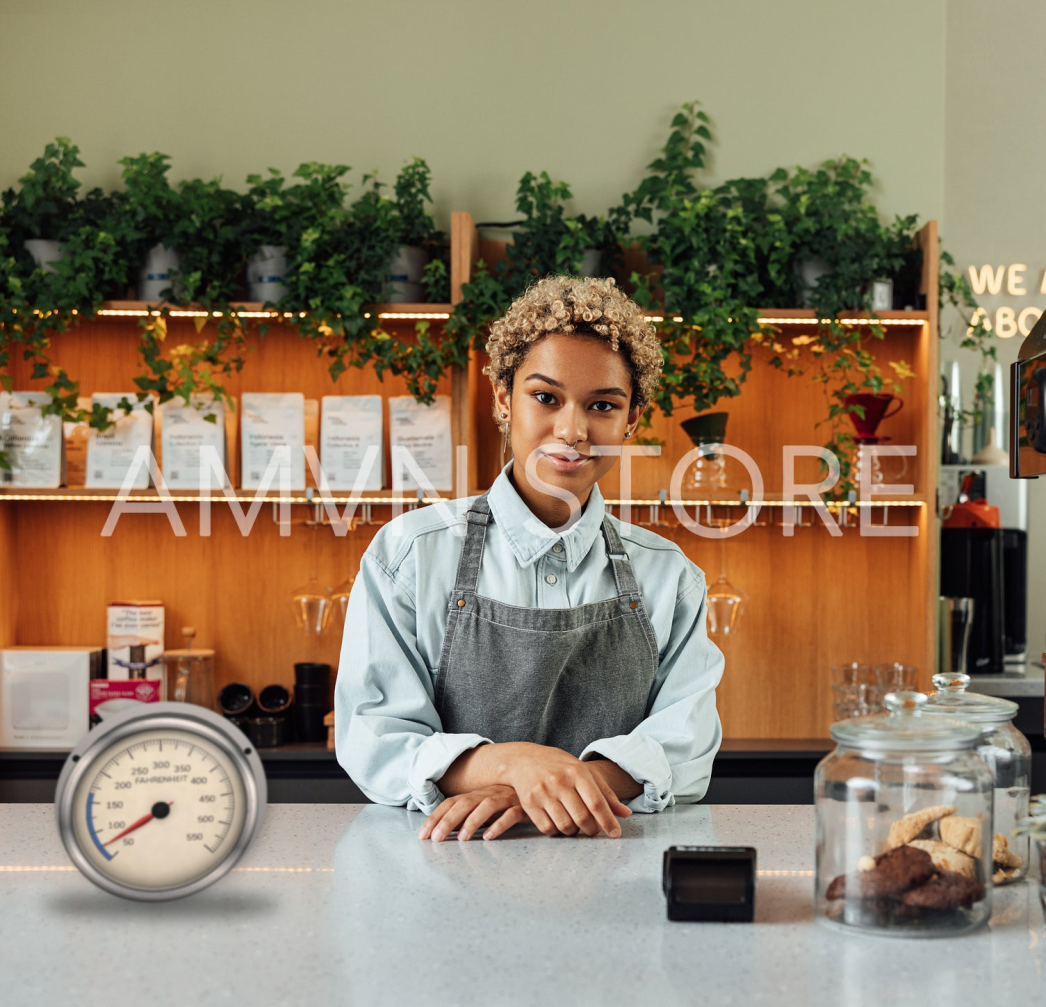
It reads 75 °F
